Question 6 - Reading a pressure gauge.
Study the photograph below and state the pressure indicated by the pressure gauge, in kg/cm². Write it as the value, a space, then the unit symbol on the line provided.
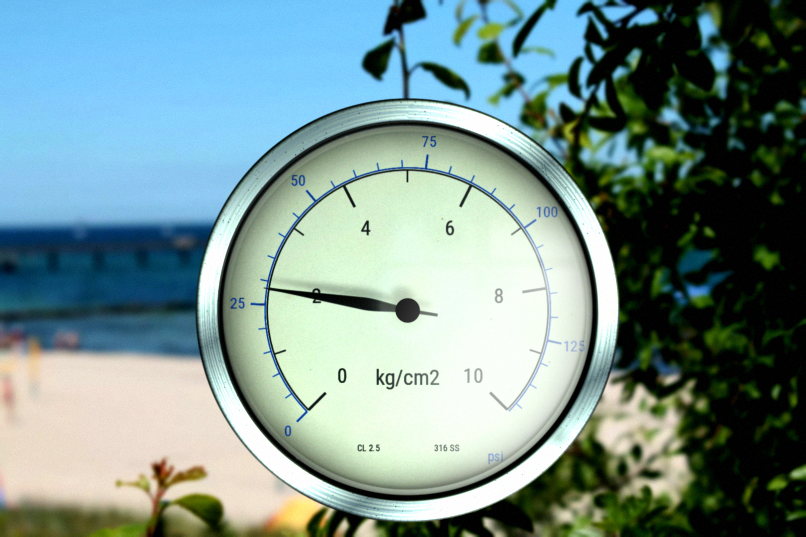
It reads 2 kg/cm²
